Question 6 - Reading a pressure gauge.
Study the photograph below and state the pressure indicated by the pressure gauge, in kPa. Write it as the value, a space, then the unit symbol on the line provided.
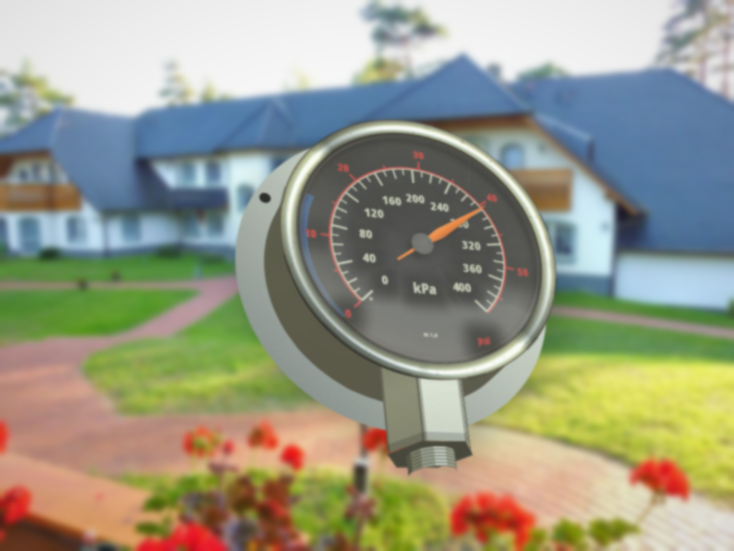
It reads 280 kPa
